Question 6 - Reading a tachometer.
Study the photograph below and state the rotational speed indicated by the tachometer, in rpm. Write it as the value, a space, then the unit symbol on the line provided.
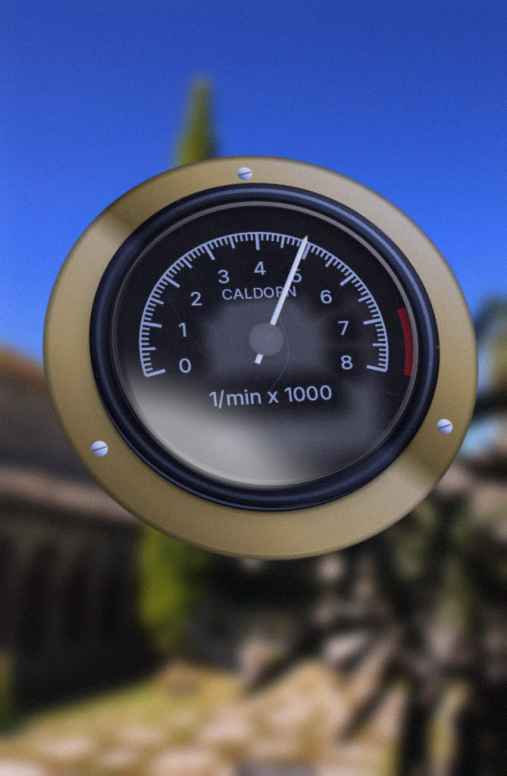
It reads 4900 rpm
